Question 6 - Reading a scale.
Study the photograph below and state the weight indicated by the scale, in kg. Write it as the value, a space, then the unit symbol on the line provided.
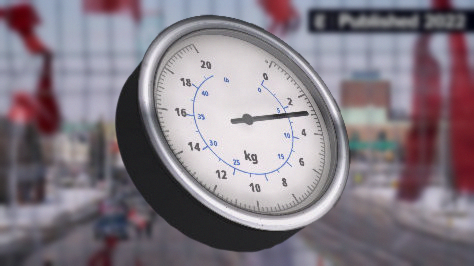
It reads 3 kg
